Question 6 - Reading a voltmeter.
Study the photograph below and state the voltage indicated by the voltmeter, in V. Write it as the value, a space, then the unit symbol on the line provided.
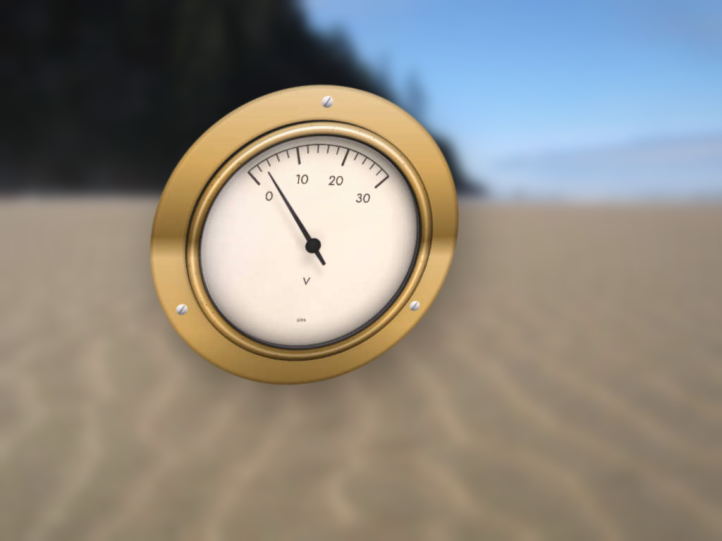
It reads 3 V
